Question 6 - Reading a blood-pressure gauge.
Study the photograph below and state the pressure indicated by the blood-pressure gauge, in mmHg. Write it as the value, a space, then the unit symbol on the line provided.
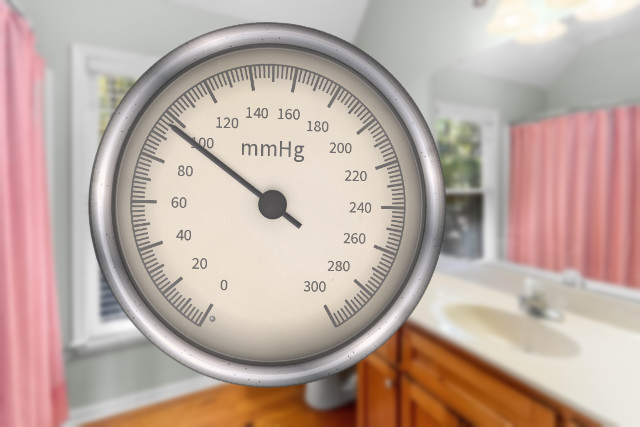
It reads 96 mmHg
